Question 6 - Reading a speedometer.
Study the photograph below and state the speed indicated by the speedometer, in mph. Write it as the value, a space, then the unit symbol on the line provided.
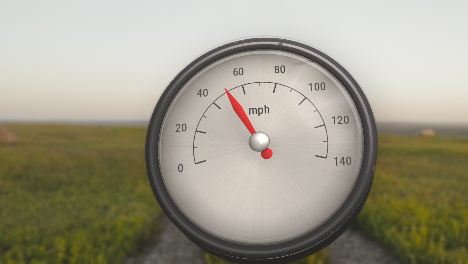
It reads 50 mph
